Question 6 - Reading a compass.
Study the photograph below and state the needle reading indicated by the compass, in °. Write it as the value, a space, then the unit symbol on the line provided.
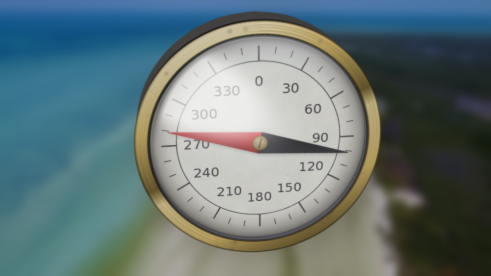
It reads 280 °
